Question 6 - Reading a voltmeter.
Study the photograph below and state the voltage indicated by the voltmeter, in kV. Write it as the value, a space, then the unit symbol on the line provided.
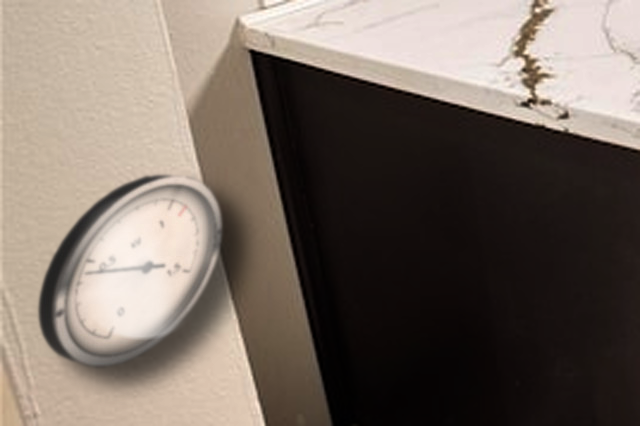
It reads 0.45 kV
